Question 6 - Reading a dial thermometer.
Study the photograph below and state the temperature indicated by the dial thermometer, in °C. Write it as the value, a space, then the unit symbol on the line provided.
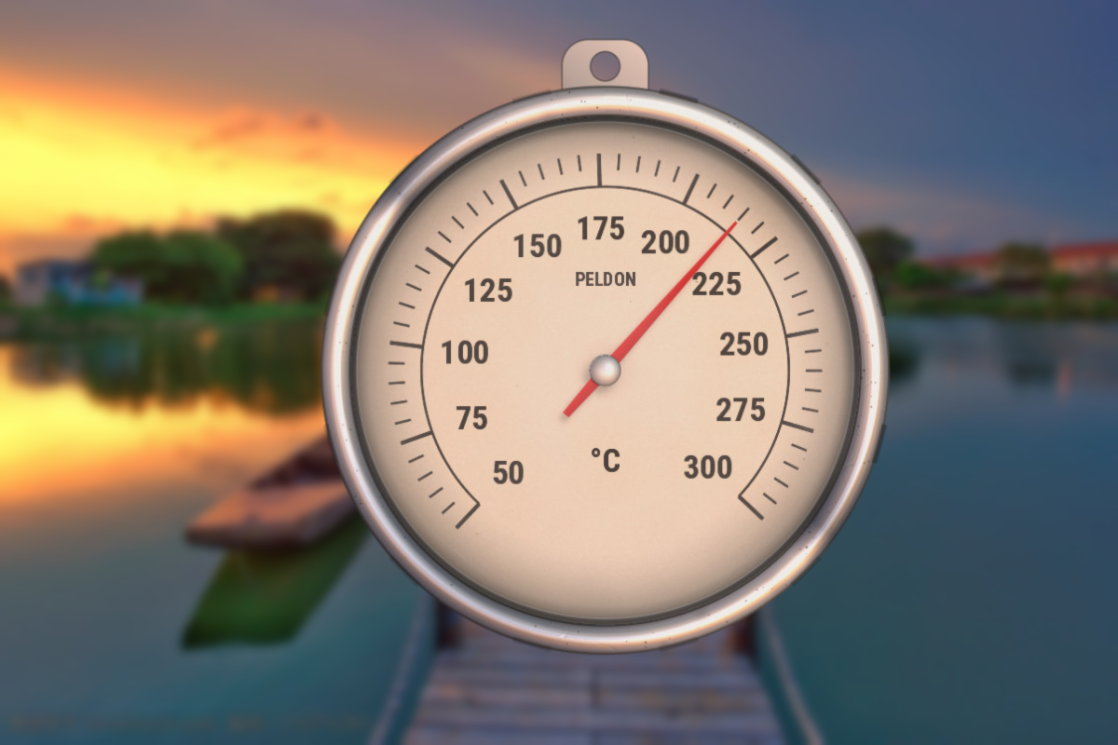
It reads 215 °C
